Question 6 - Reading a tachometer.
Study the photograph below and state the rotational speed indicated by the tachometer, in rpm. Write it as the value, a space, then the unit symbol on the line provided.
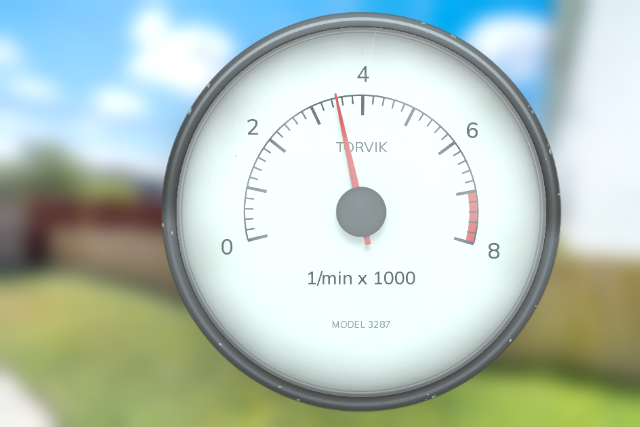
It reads 3500 rpm
